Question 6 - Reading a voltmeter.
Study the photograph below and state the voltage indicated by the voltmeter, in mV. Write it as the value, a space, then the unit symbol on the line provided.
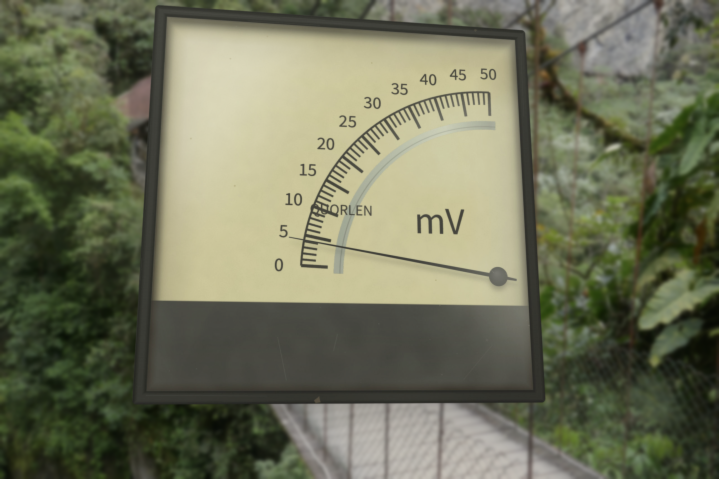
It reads 4 mV
